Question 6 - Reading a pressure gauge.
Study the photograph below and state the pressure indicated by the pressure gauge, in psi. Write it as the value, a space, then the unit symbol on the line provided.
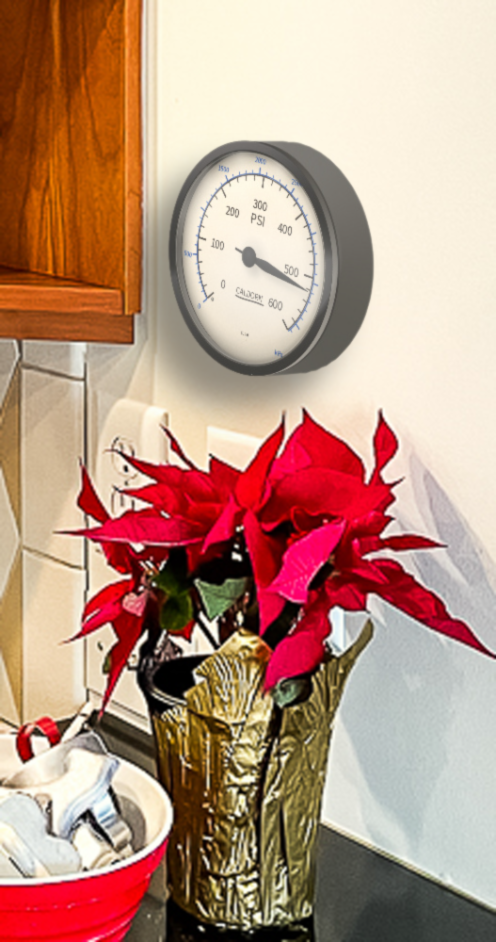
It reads 520 psi
